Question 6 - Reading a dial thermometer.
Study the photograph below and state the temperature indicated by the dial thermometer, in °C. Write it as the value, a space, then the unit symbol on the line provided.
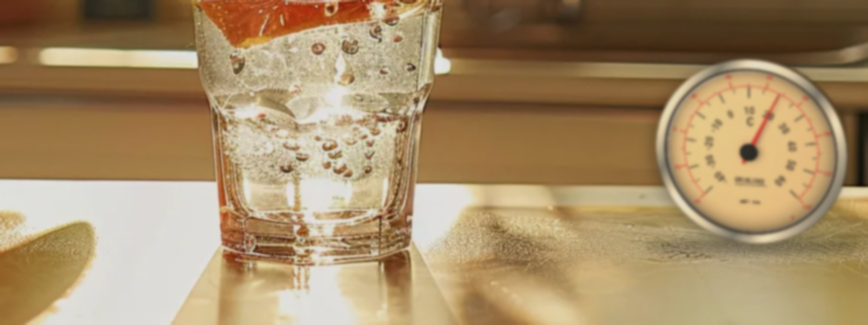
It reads 20 °C
